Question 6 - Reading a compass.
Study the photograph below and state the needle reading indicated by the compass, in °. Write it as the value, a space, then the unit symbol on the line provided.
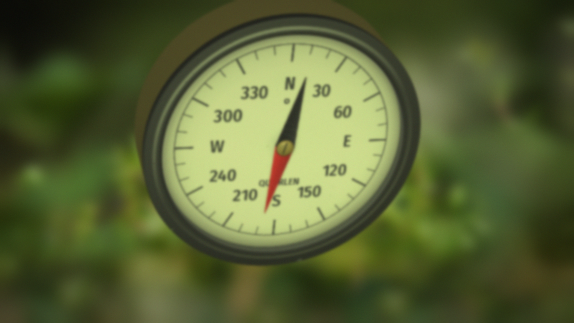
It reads 190 °
